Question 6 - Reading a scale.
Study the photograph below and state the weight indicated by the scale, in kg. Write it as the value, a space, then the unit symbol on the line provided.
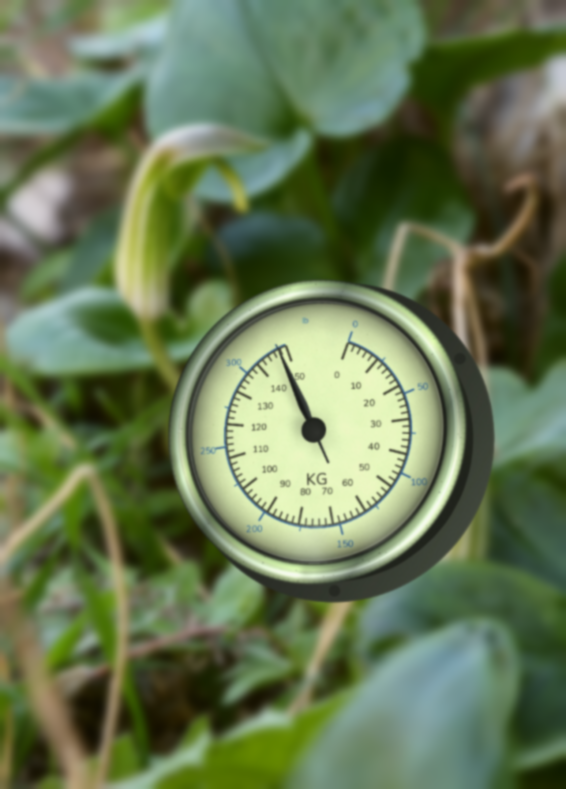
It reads 148 kg
